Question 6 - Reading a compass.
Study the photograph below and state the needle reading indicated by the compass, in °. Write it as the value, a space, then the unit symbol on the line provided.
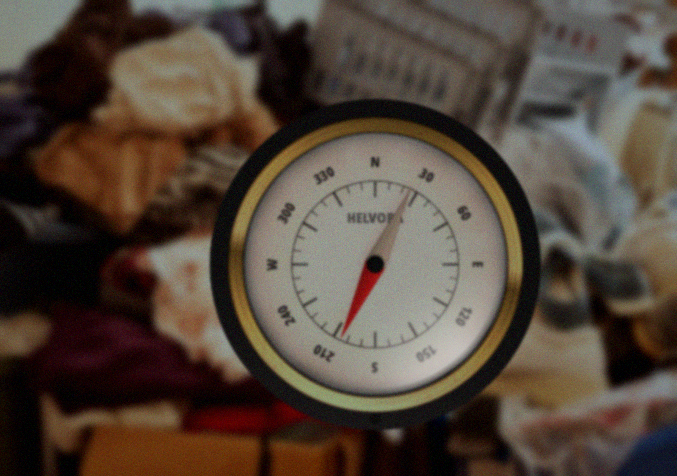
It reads 205 °
